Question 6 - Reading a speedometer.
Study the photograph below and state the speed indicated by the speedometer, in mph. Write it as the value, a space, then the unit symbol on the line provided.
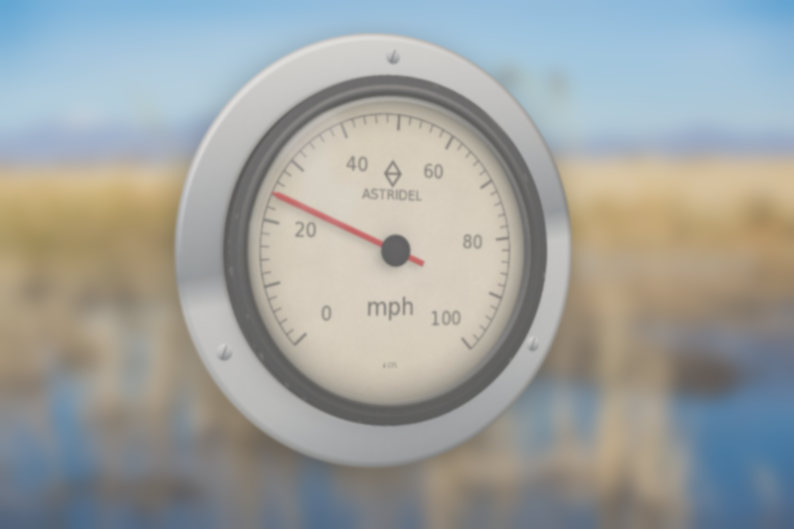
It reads 24 mph
